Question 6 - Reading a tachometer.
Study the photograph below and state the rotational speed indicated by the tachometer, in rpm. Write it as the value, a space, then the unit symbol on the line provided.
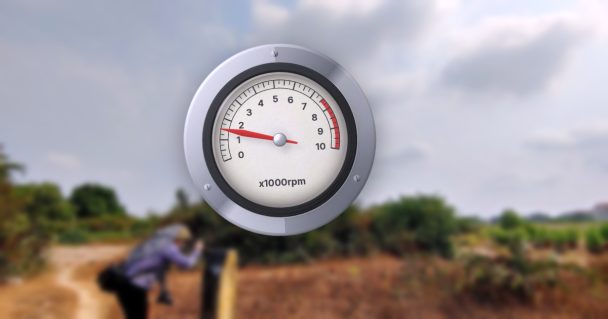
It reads 1500 rpm
